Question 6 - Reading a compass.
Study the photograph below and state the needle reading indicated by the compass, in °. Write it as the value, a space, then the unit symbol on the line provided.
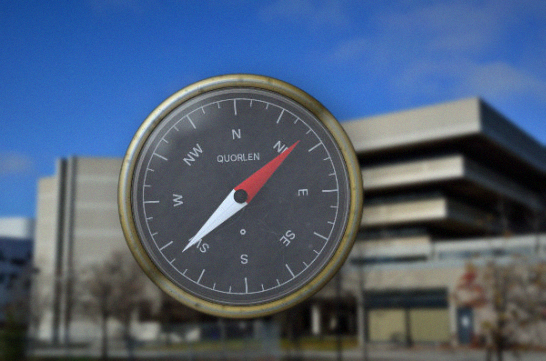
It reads 50 °
